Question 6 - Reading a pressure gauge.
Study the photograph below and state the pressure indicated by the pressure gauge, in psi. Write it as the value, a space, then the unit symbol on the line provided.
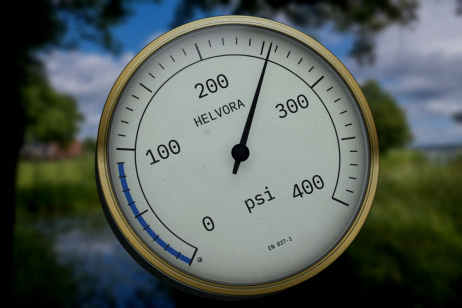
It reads 255 psi
